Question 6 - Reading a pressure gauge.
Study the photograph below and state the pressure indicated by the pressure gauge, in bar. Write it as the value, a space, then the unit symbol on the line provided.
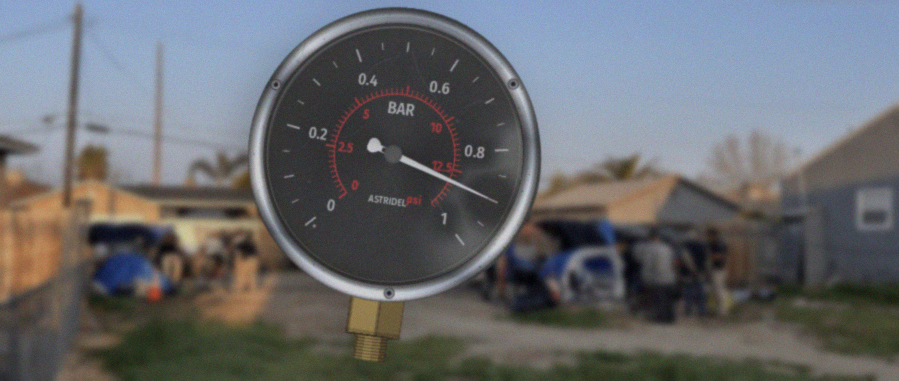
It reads 0.9 bar
